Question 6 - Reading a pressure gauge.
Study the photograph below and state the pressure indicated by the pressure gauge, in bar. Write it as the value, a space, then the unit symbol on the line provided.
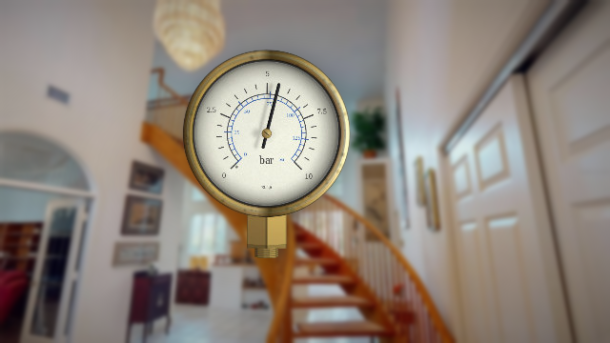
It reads 5.5 bar
